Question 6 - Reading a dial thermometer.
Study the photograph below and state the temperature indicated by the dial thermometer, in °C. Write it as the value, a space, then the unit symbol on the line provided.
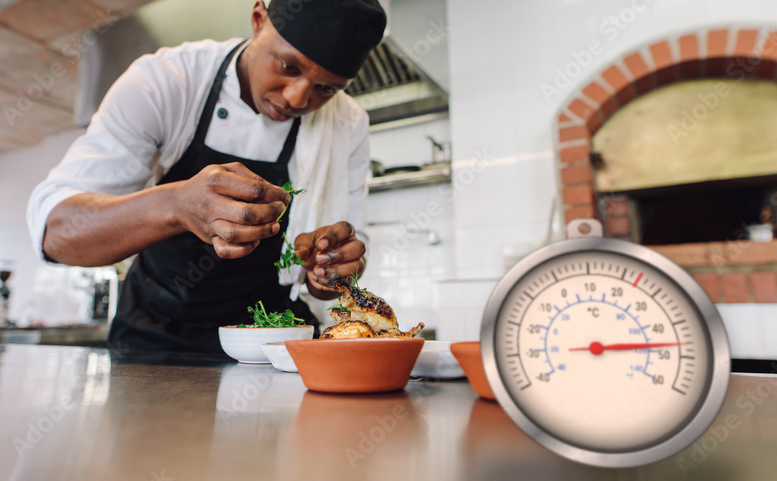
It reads 46 °C
